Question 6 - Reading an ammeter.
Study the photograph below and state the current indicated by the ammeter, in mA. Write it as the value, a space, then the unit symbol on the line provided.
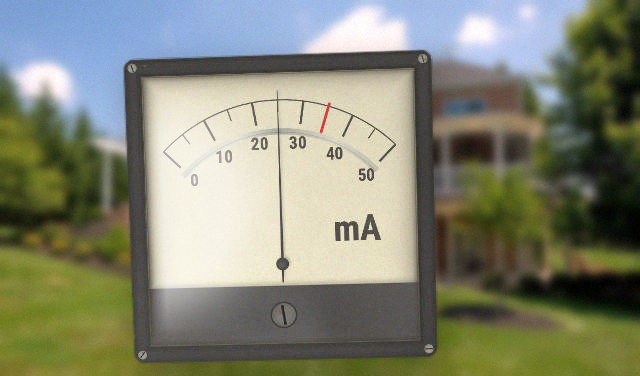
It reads 25 mA
